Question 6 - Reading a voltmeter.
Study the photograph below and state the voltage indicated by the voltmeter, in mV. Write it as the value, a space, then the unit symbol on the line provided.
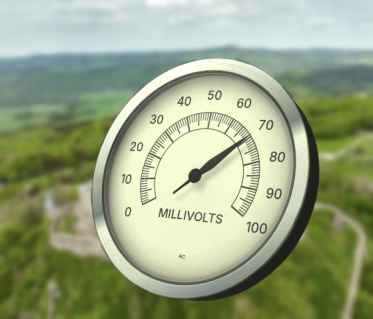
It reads 70 mV
